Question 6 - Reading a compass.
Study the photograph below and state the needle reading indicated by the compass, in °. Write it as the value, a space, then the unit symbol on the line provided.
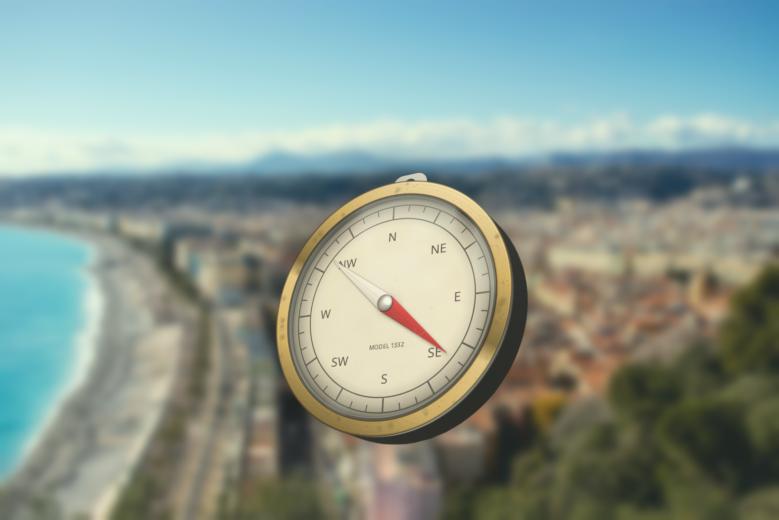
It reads 130 °
